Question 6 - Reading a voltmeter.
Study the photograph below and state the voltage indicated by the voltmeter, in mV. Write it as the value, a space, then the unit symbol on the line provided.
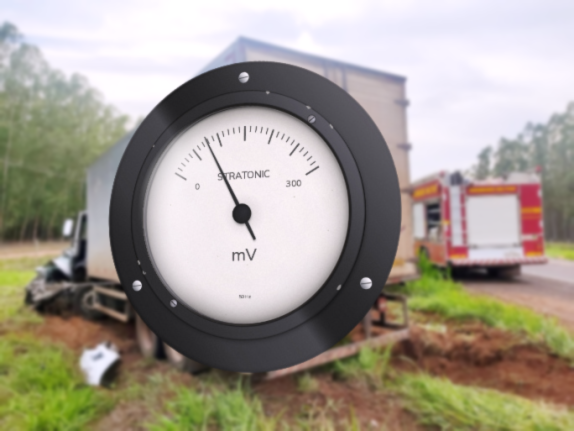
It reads 80 mV
